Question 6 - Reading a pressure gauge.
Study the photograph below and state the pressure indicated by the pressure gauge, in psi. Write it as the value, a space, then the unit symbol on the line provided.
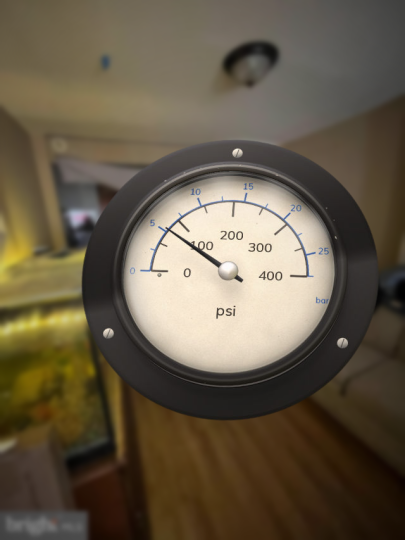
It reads 75 psi
